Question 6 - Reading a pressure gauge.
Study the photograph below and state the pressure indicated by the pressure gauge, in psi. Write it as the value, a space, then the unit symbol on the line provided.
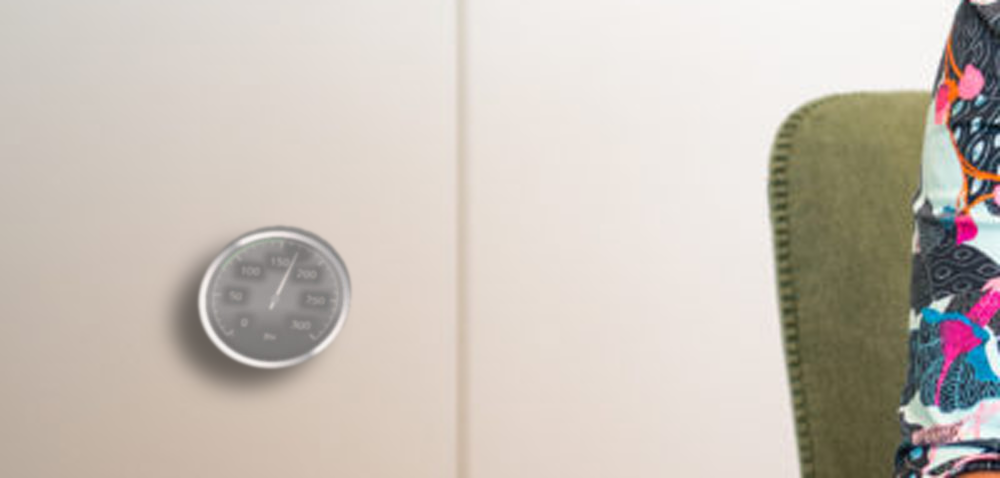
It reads 170 psi
